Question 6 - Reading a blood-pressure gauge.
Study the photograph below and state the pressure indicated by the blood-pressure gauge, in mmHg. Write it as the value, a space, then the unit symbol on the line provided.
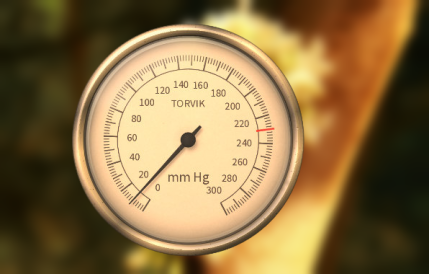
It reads 10 mmHg
